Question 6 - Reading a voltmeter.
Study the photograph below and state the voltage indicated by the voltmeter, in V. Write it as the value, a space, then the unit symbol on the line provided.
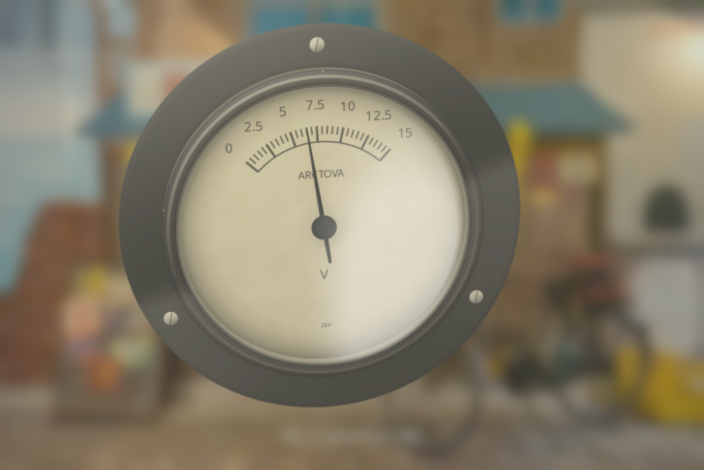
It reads 6.5 V
